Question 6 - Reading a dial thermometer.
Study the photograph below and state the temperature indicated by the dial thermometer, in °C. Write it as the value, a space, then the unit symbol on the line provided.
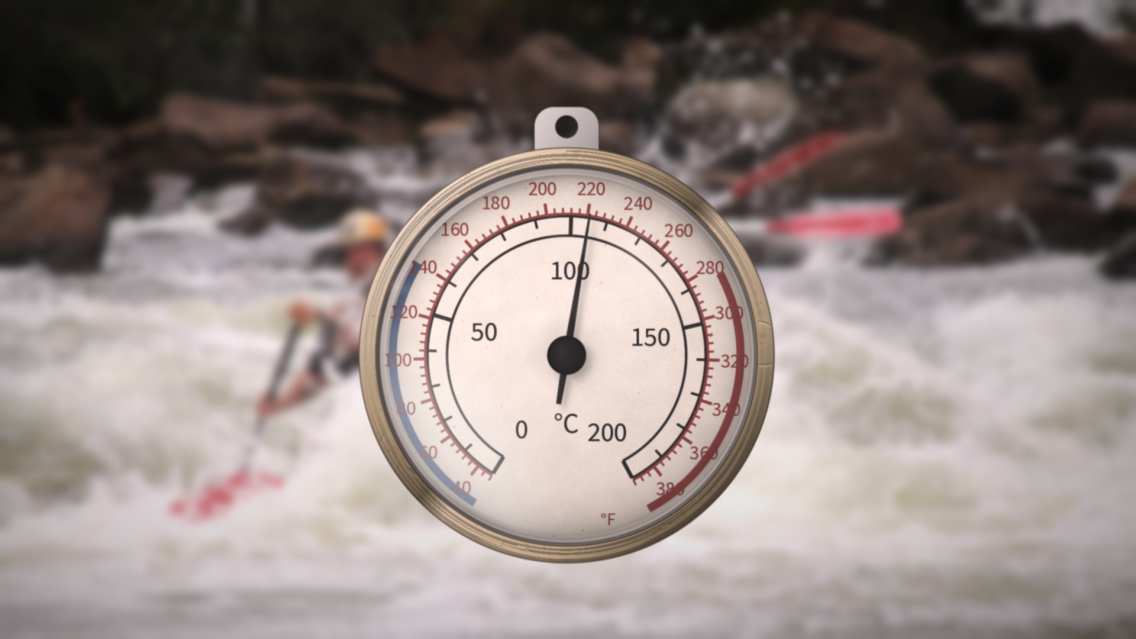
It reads 105 °C
